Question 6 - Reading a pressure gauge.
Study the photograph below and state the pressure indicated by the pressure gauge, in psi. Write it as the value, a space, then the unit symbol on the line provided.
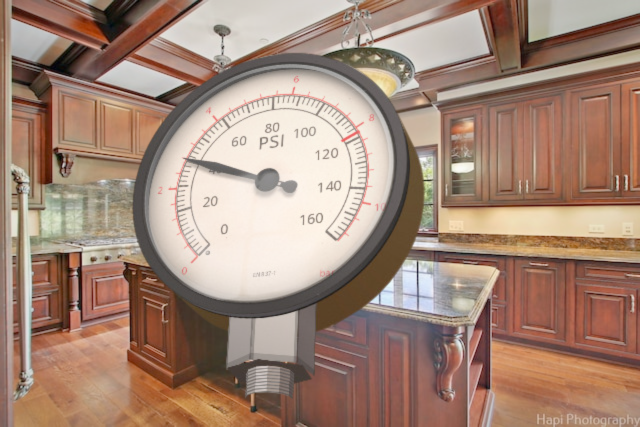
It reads 40 psi
